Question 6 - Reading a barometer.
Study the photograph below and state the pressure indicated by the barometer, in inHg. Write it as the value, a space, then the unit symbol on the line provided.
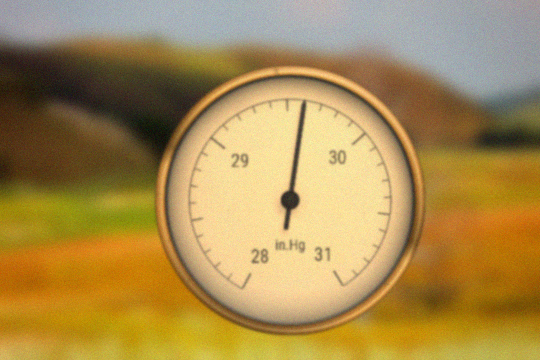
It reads 29.6 inHg
